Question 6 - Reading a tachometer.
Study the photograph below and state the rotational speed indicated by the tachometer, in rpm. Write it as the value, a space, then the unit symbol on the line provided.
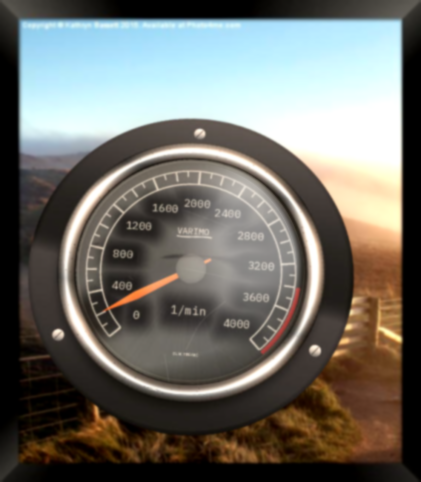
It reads 200 rpm
